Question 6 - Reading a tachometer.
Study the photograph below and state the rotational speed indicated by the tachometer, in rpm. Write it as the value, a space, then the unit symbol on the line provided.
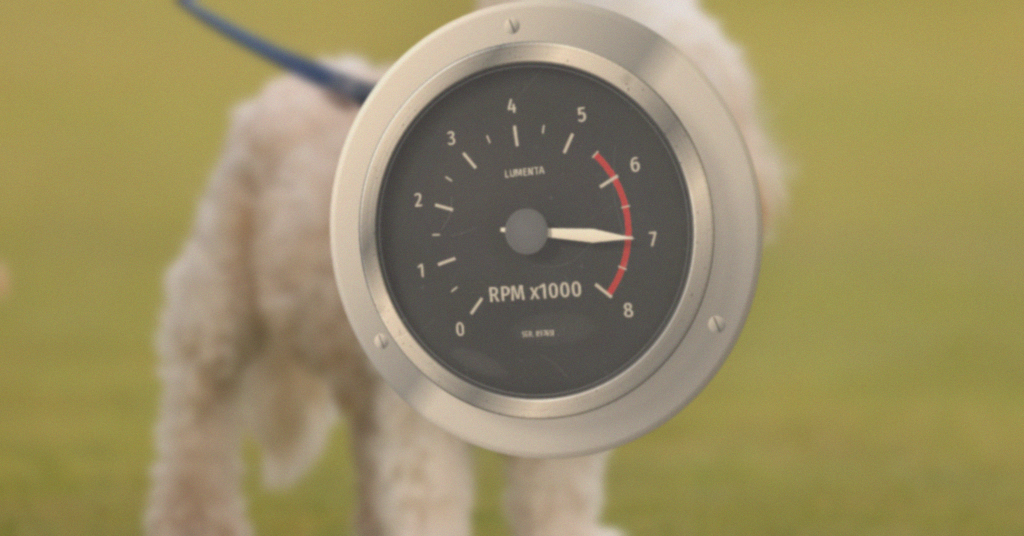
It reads 7000 rpm
